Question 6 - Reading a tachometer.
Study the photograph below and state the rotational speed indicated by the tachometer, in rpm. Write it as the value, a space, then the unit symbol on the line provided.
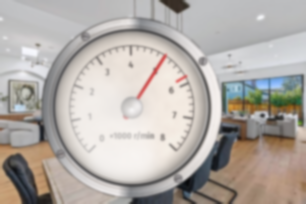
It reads 5000 rpm
